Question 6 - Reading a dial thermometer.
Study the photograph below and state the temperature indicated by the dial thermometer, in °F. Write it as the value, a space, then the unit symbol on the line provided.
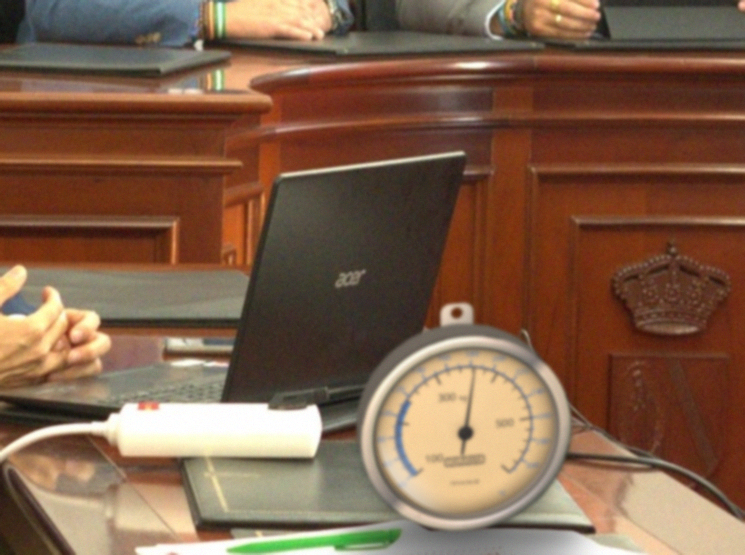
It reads 360 °F
